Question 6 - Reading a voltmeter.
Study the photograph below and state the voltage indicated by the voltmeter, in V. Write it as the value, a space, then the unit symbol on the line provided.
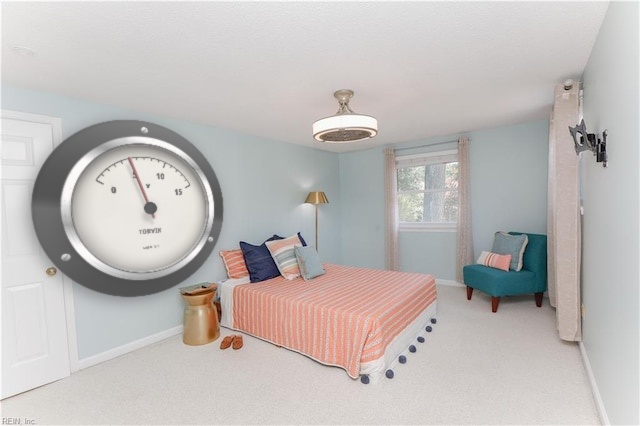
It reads 5 V
